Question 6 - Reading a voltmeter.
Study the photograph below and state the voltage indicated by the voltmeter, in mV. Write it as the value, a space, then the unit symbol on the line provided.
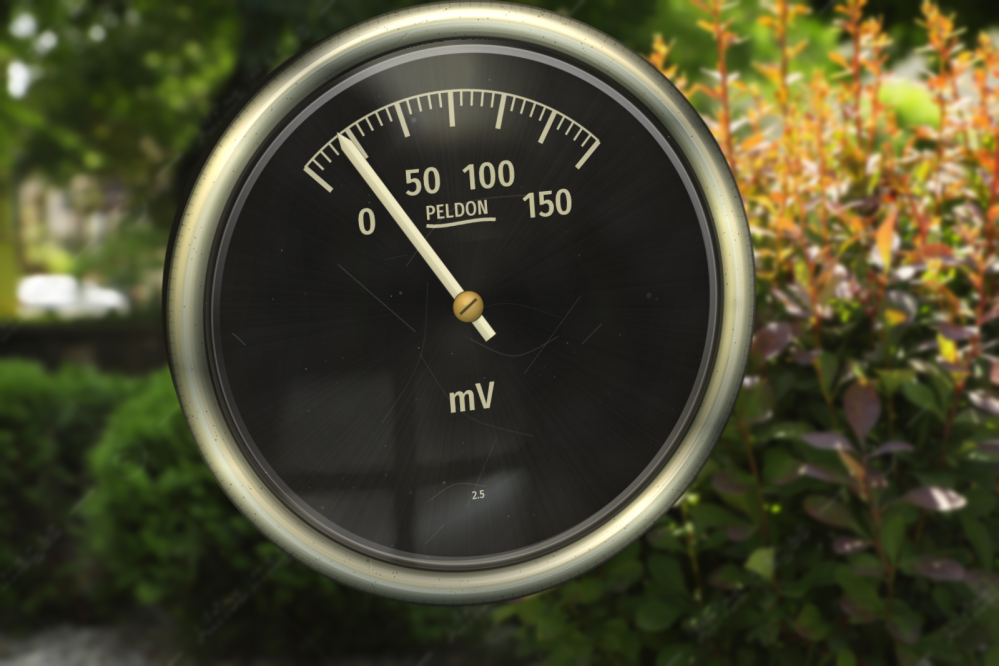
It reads 20 mV
